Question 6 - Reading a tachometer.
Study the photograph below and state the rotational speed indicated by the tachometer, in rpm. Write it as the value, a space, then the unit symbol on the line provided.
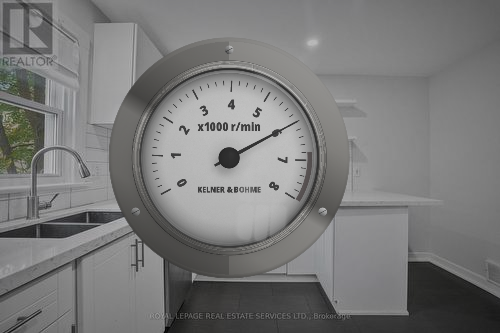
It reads 6000 rpm
